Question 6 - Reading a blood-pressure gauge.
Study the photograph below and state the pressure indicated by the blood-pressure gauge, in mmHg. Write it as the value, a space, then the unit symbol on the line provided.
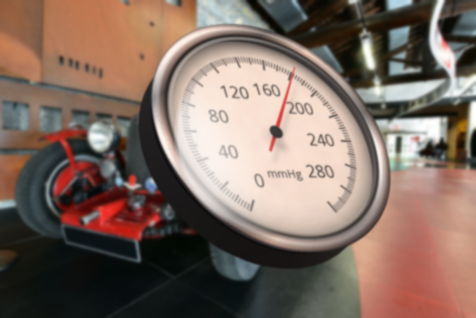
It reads 180 mmHg
